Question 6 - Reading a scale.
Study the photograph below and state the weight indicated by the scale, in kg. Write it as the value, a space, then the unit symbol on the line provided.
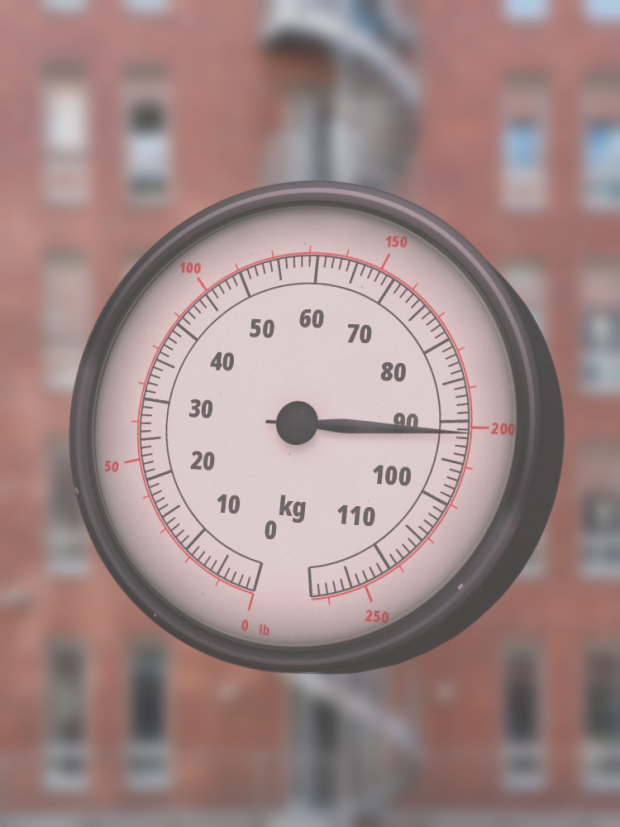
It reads 91.5 kg
